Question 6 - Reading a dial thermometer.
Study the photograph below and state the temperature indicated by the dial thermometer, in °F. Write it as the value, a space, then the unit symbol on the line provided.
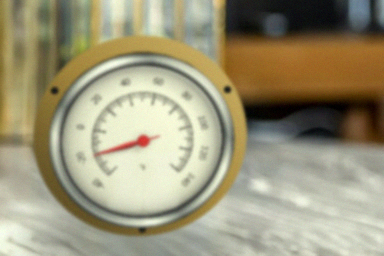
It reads -20 °F
